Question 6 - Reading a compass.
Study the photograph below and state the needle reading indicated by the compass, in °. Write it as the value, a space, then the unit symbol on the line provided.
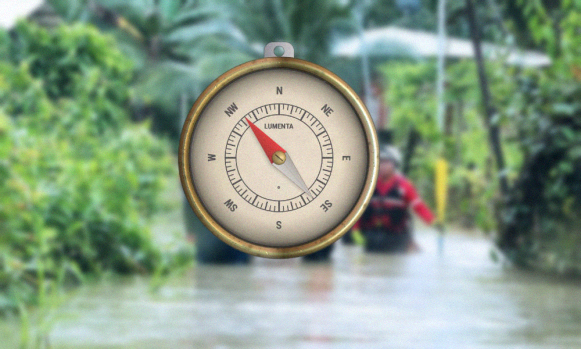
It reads 320 °
